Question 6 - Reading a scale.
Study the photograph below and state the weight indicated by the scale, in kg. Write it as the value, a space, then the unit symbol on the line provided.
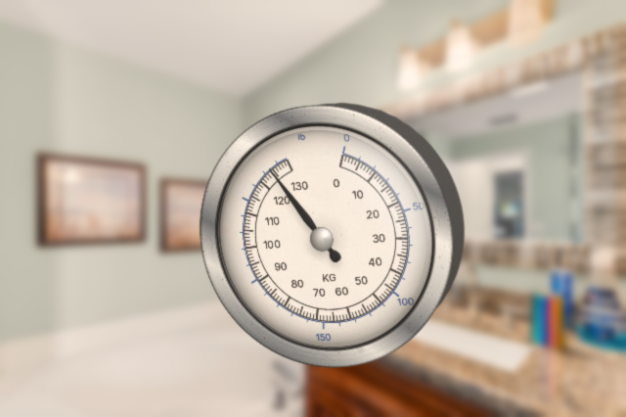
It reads 125 kg
